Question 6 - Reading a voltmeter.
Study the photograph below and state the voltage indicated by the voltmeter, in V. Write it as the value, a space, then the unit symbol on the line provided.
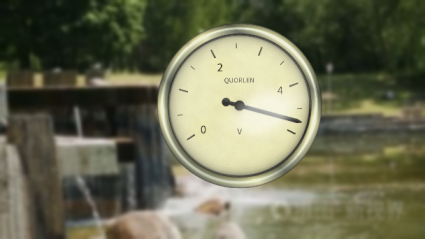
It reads 4.75 V
